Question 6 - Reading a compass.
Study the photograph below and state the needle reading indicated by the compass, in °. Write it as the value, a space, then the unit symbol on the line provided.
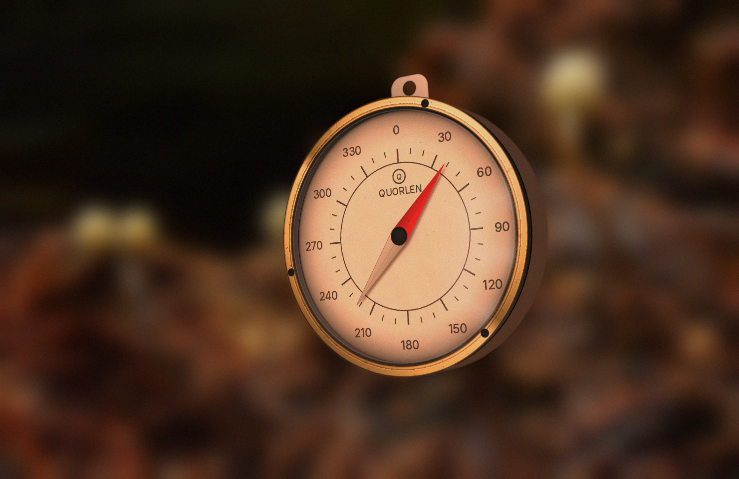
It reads 40 °
